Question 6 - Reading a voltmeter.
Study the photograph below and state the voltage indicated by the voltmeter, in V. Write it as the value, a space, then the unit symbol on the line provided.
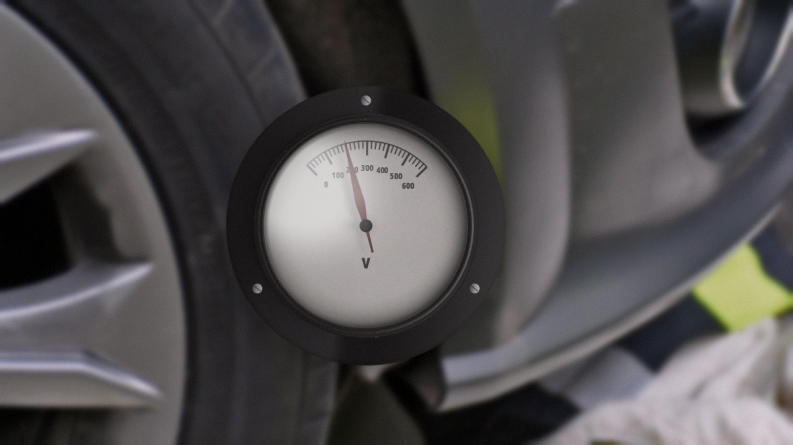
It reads 200 V
